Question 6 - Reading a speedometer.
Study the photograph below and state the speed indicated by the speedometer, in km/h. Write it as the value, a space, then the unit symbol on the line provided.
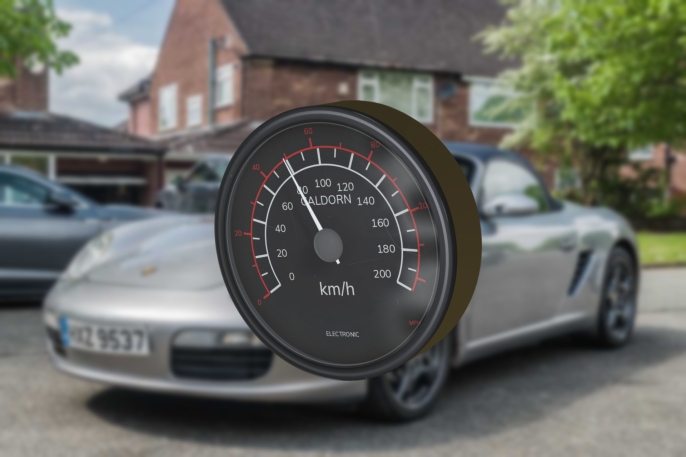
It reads 80 km/h
